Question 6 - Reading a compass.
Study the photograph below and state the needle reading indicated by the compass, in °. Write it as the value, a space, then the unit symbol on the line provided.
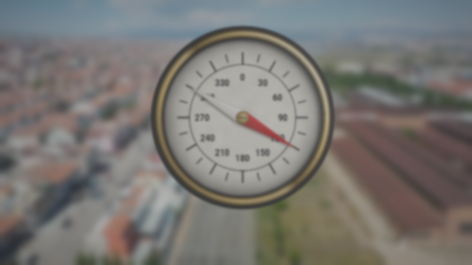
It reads 120 °
